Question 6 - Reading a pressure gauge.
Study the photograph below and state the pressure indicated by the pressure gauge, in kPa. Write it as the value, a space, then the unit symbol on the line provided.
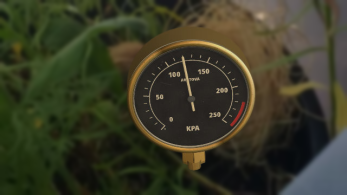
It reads 120 kPa
